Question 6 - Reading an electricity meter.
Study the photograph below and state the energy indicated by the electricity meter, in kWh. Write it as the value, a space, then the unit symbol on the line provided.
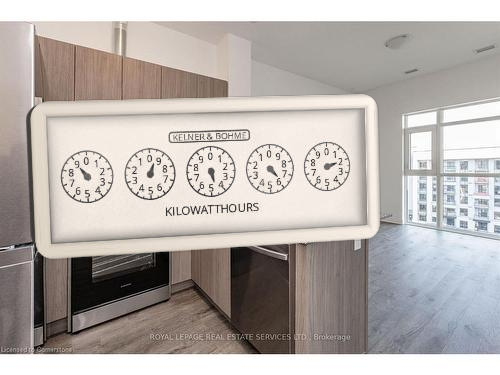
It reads 89462 kWh
